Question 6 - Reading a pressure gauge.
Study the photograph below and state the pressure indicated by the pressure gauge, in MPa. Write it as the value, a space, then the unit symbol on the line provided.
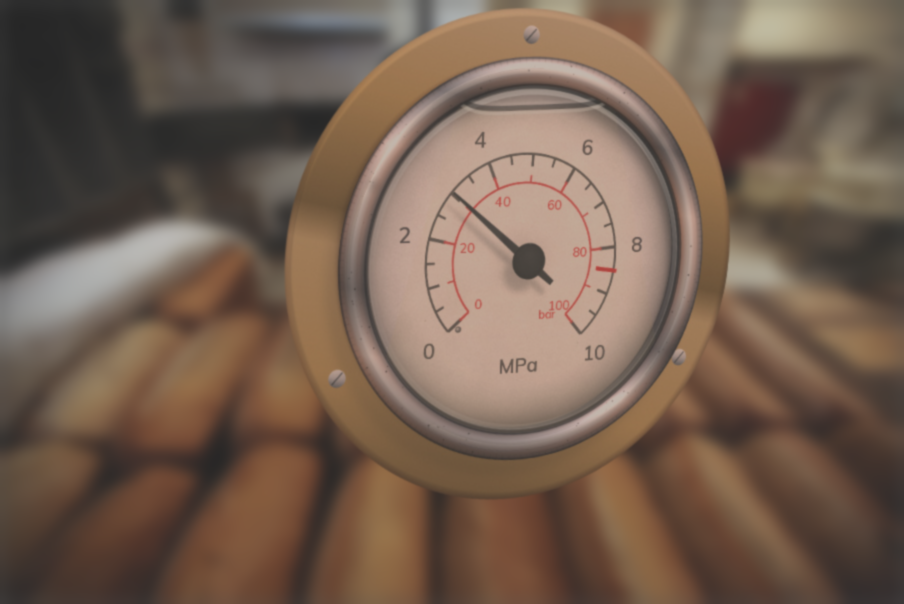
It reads 3 MPa
